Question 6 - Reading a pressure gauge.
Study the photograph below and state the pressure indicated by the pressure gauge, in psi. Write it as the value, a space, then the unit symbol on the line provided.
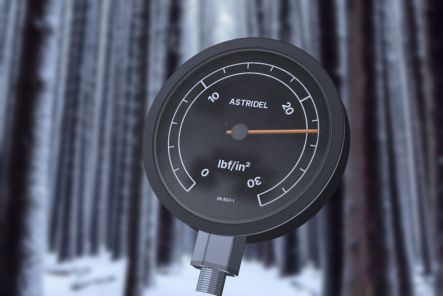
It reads 23 psi
